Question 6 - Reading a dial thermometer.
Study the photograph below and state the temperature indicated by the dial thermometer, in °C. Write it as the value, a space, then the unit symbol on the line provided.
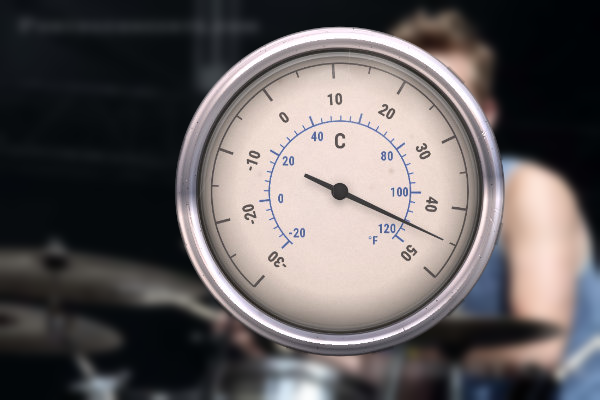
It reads 45 °C
